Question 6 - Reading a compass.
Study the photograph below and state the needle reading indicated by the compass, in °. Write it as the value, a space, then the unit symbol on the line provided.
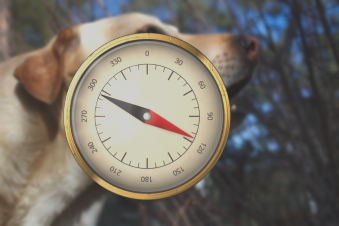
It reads 115 °
